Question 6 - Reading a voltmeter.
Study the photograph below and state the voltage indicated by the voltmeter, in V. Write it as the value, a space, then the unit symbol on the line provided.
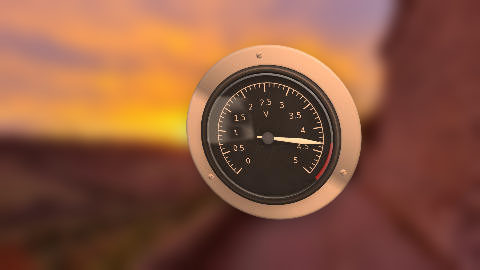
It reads 4.3 V
